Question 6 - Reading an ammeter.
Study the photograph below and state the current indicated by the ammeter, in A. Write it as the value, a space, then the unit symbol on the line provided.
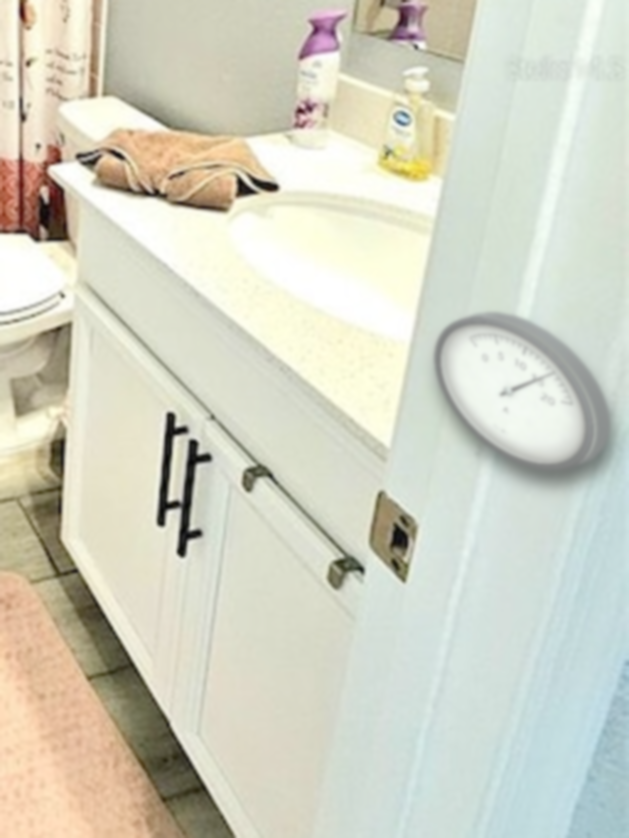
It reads 15 A
